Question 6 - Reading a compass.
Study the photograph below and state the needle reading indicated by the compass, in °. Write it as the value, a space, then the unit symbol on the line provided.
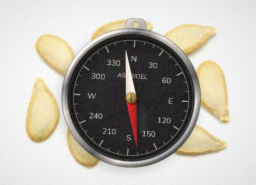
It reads 170 °
